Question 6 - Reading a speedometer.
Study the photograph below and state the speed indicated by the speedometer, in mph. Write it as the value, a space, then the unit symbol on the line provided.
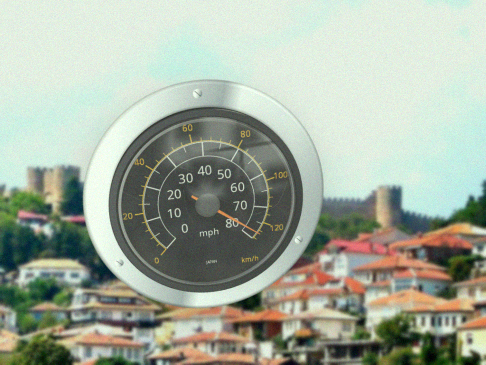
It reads 77.5 mph
